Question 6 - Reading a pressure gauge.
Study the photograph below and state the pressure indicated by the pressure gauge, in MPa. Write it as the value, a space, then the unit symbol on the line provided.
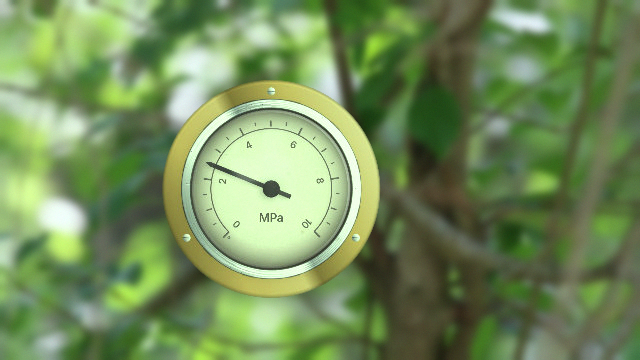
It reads 2.5 MPa
